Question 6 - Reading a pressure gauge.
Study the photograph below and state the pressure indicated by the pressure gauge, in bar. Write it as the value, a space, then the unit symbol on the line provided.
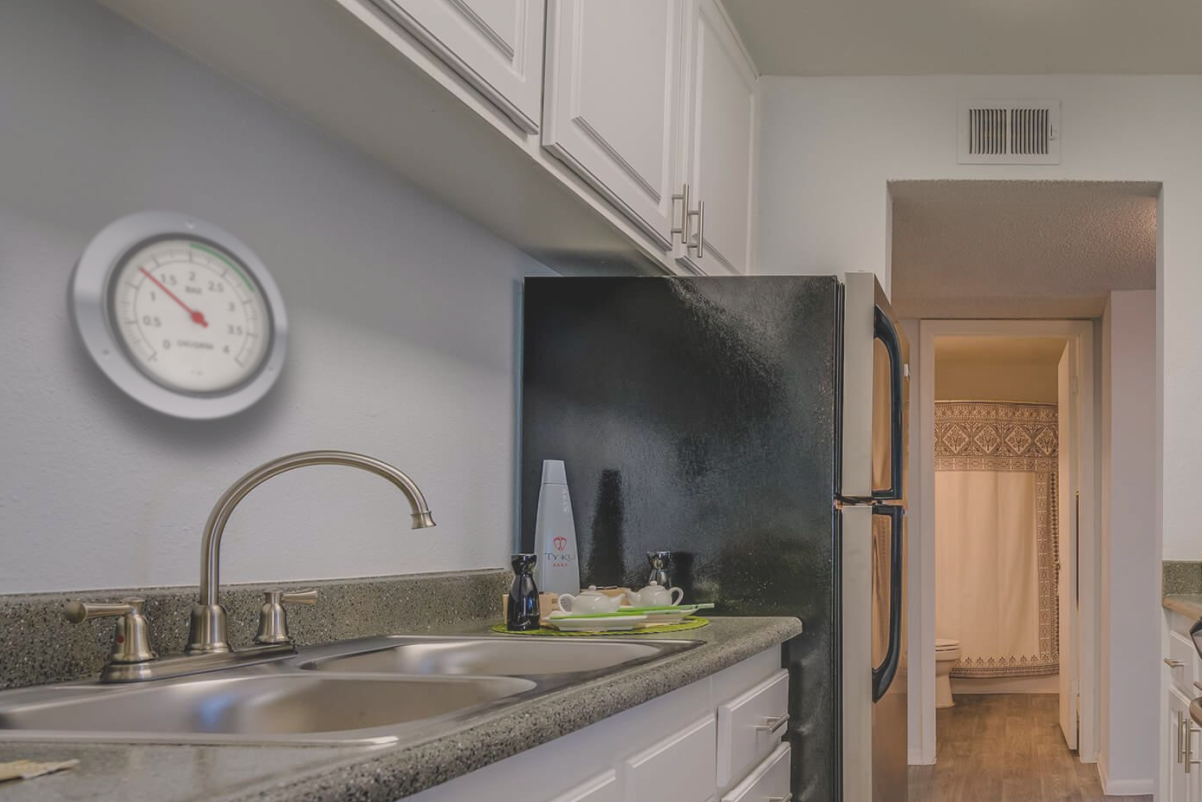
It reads 1.25 bar
